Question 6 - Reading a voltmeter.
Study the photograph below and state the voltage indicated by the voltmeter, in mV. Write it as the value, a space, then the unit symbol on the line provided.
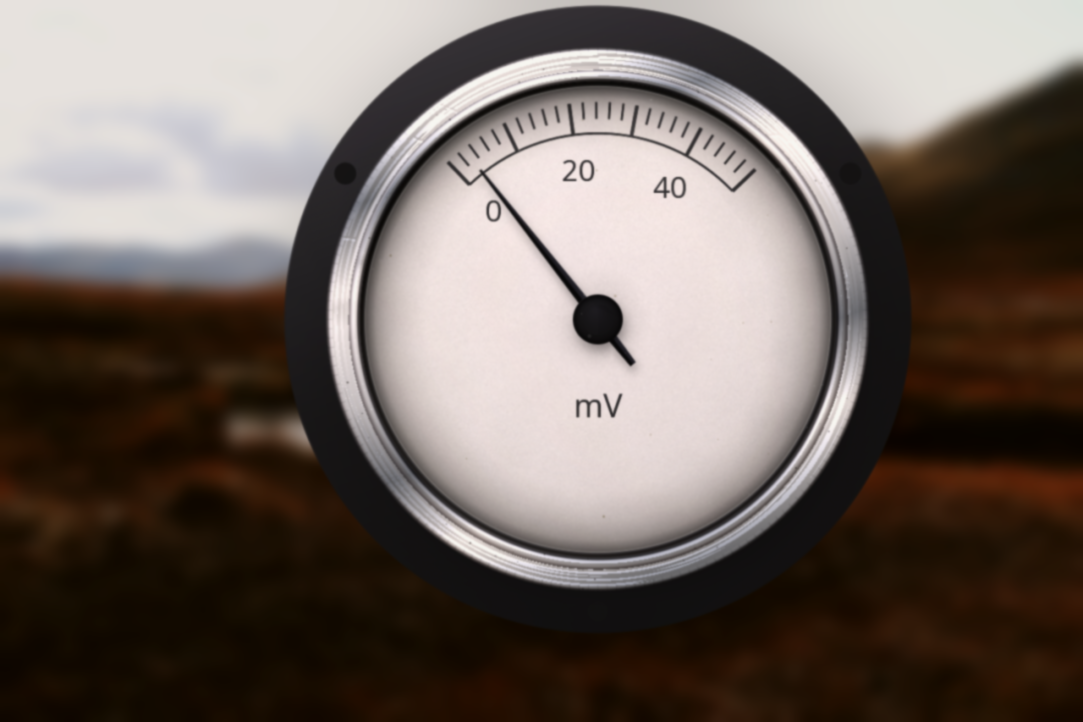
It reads 3 mV
